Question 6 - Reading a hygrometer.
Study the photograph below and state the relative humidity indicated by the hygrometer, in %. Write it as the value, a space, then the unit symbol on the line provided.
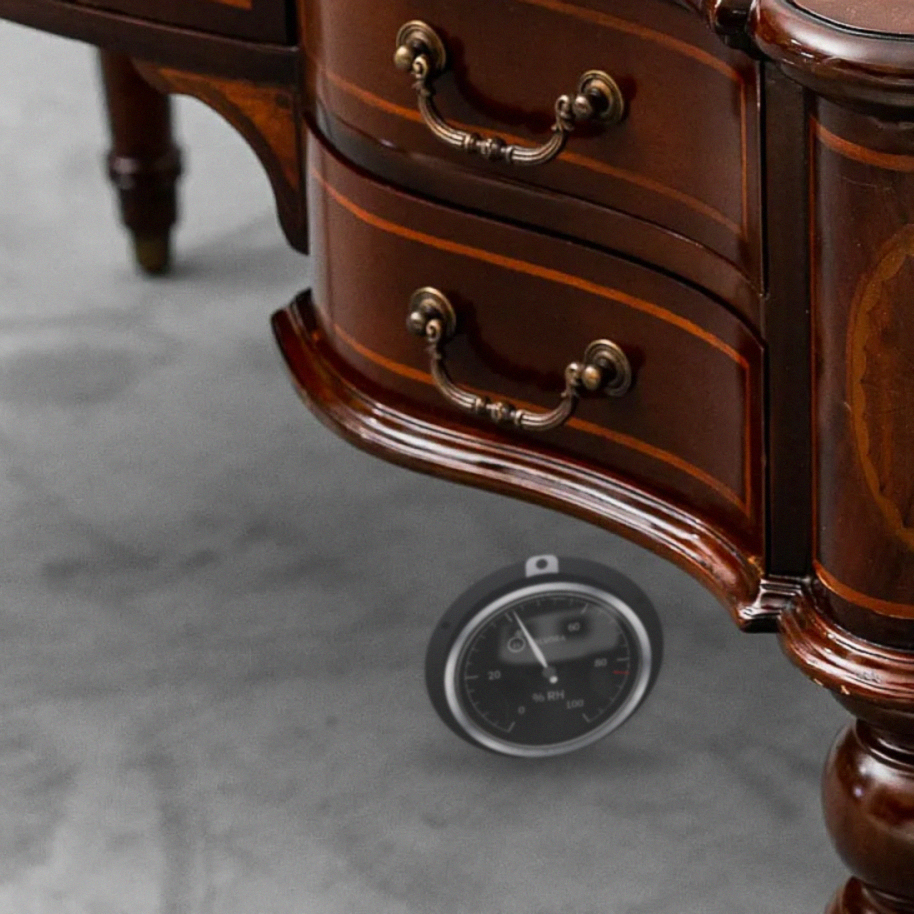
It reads 42 %
